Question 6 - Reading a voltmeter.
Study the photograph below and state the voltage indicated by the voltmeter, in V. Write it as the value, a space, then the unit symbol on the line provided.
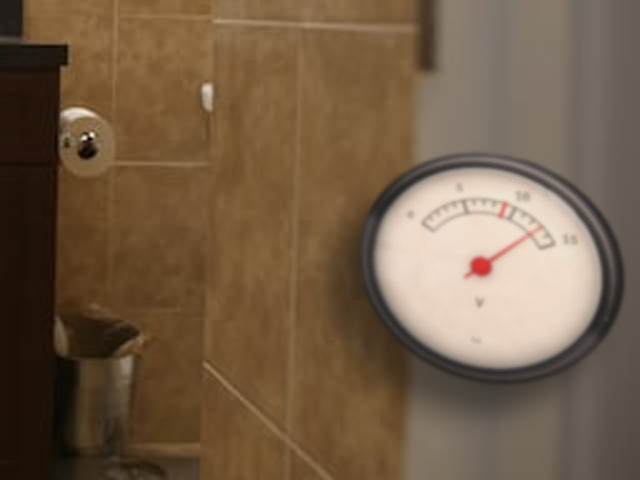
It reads 13 V
